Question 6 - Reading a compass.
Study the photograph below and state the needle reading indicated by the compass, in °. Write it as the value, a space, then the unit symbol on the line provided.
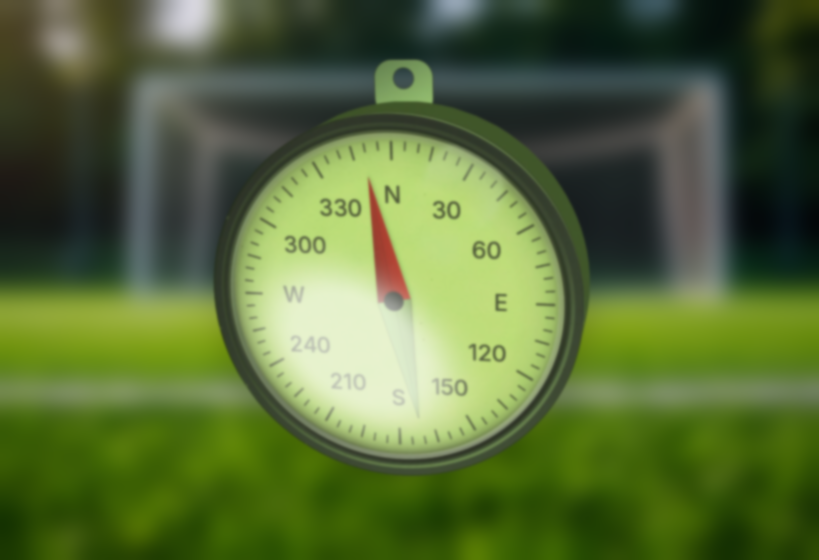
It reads 350 °
